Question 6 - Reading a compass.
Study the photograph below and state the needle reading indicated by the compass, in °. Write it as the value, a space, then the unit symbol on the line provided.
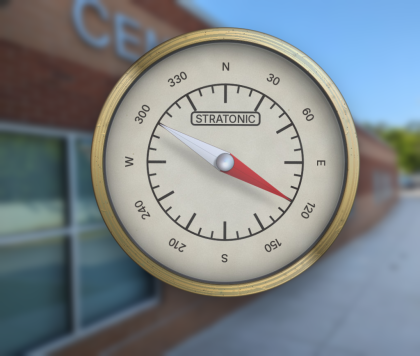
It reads 120 °
